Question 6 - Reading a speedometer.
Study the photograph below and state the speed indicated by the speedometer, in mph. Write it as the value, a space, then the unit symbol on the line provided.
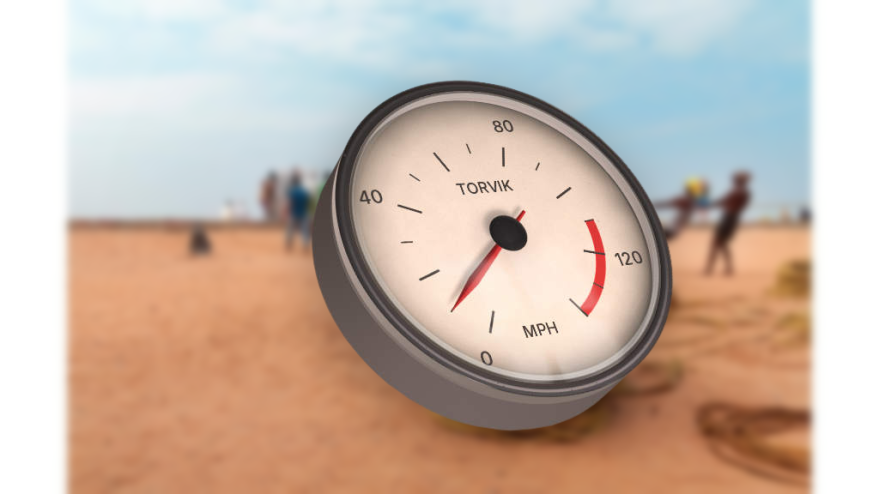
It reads 10 mph
